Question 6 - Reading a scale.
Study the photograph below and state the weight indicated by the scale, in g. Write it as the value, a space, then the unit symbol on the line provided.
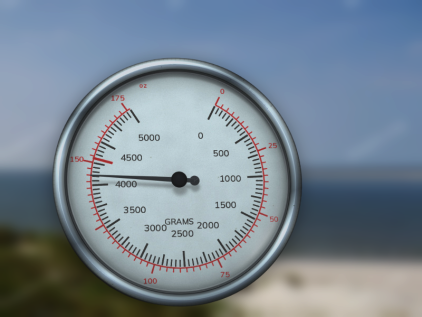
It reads 4100 g
